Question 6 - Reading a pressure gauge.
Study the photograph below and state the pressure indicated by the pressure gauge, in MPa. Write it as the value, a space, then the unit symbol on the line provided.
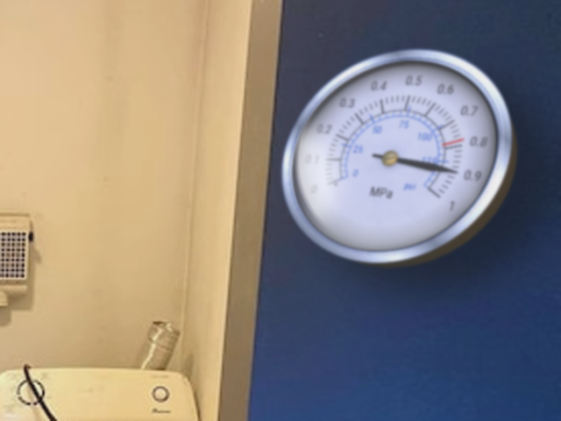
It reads 0.9 MPa
